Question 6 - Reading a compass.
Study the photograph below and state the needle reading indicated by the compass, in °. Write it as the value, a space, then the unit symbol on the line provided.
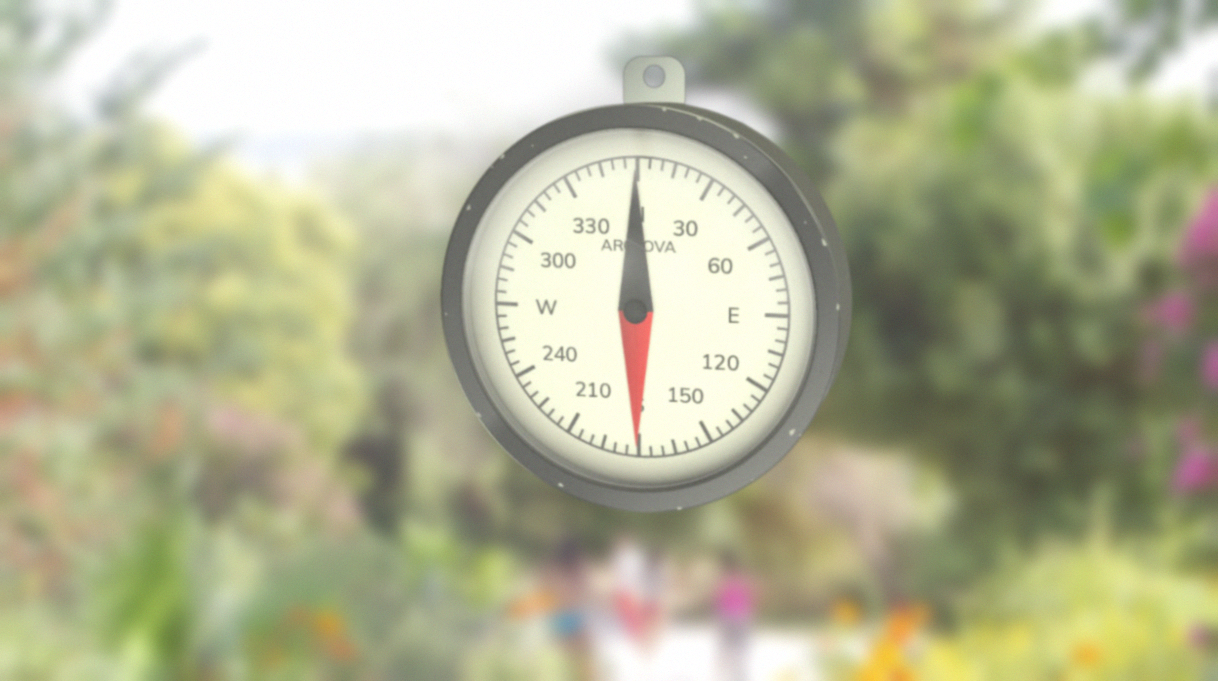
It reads 180 °
